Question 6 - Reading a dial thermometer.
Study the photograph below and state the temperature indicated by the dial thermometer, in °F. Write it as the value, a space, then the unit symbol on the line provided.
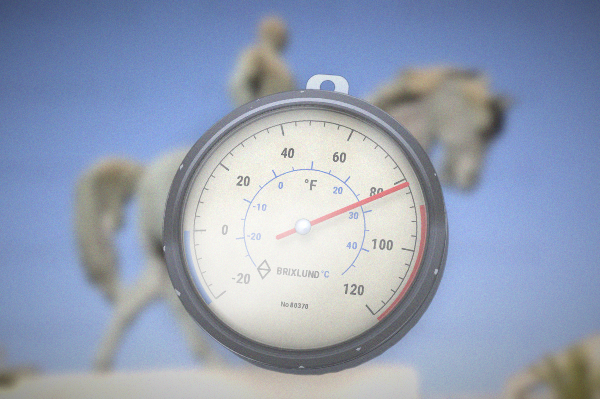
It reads 82 °F
